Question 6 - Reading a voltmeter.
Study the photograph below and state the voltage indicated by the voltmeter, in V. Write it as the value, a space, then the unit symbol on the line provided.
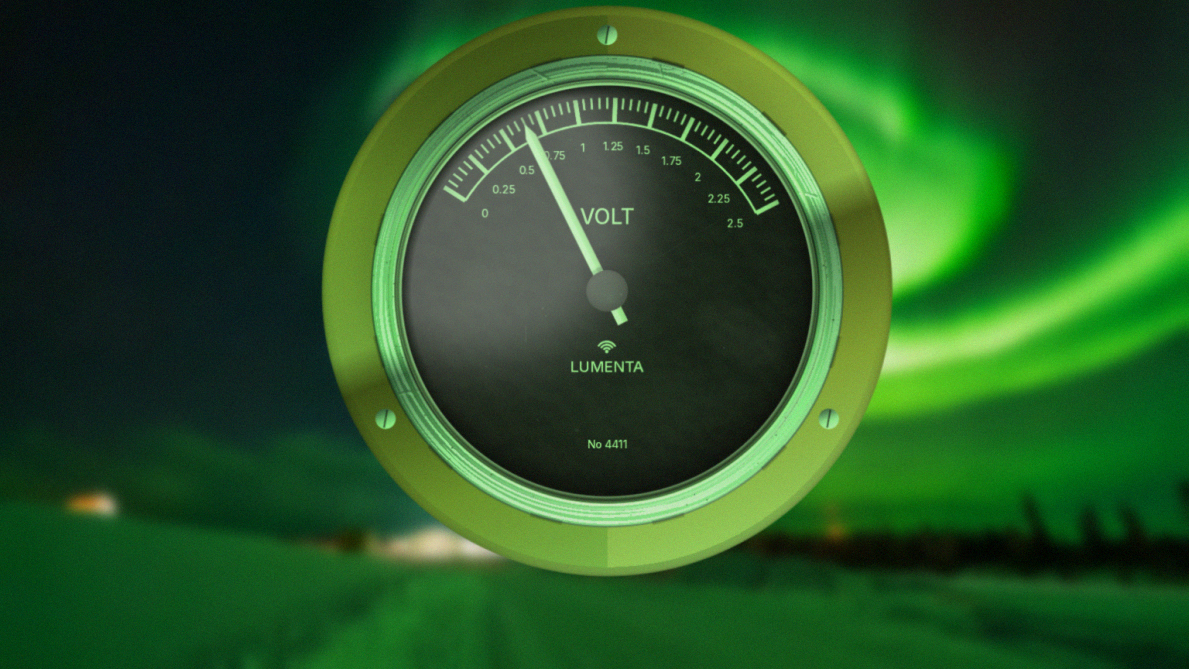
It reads 0.65 V
